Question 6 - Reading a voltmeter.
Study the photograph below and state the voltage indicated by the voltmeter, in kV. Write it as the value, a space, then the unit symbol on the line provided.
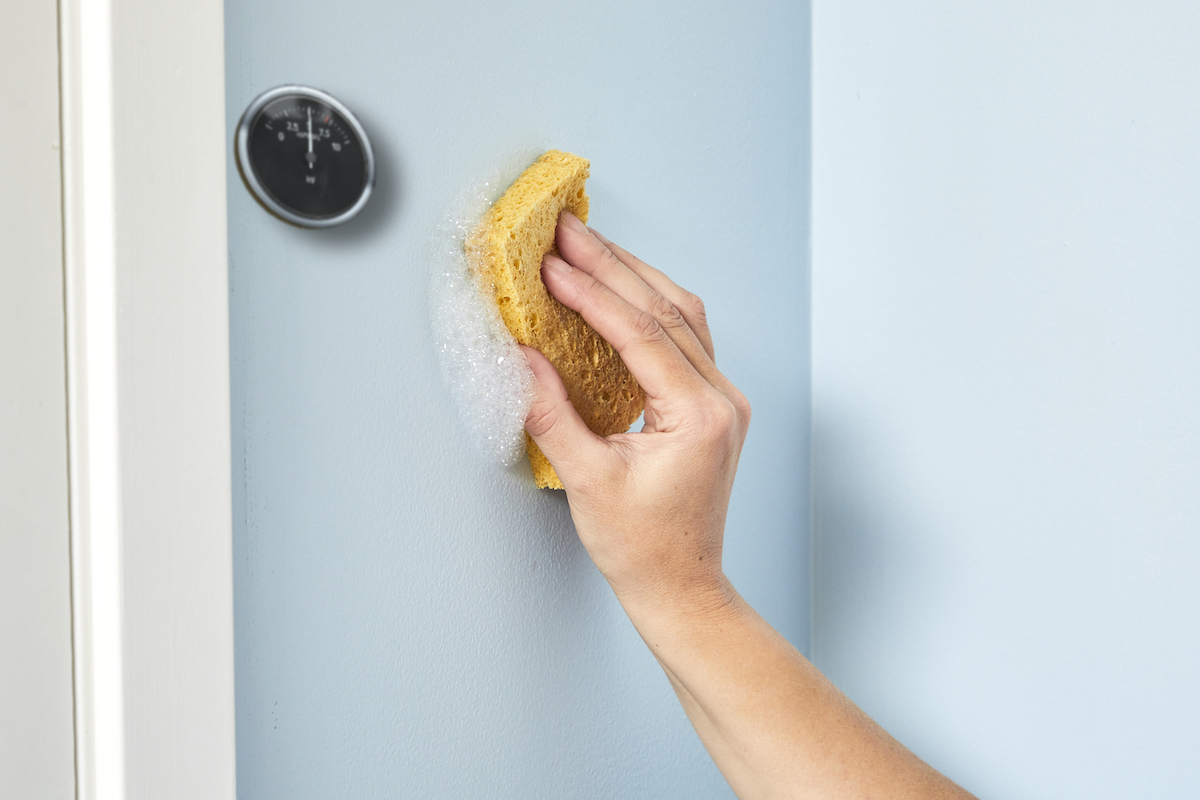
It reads 5 kV
